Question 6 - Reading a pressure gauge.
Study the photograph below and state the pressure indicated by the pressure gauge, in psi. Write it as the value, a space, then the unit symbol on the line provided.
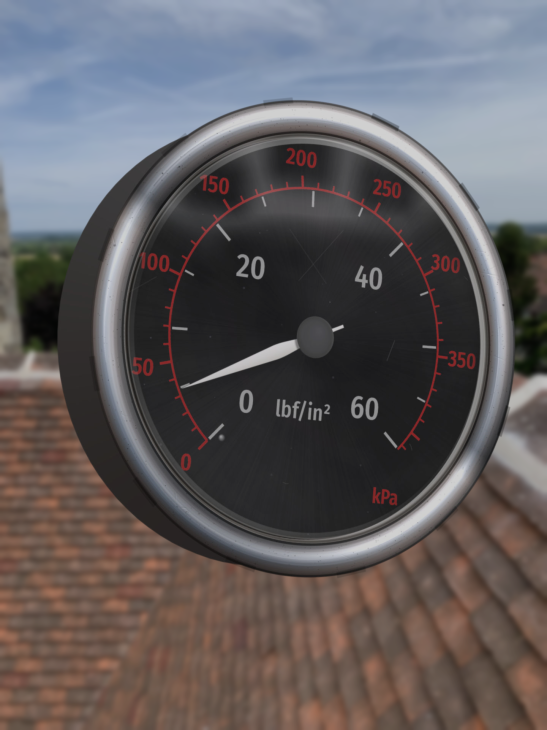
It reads 5 psi
